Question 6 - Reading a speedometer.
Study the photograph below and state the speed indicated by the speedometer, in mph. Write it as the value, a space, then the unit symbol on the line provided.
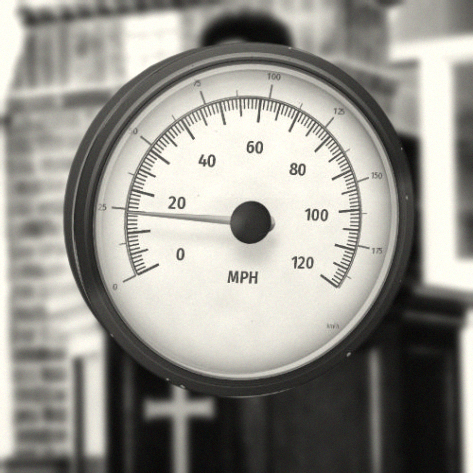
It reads 15 mph
